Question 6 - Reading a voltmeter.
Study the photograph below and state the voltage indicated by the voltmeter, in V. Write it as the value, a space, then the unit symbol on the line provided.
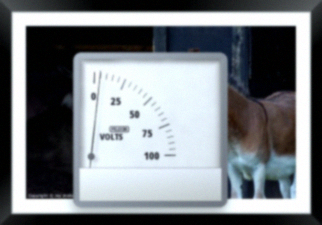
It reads 5 V
